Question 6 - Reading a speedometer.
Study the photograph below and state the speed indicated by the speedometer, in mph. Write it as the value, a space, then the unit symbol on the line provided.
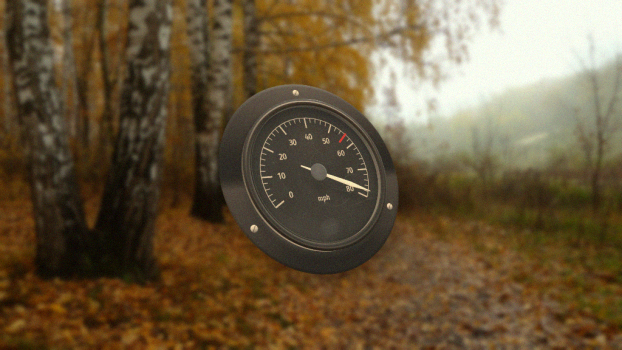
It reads 78 mph
